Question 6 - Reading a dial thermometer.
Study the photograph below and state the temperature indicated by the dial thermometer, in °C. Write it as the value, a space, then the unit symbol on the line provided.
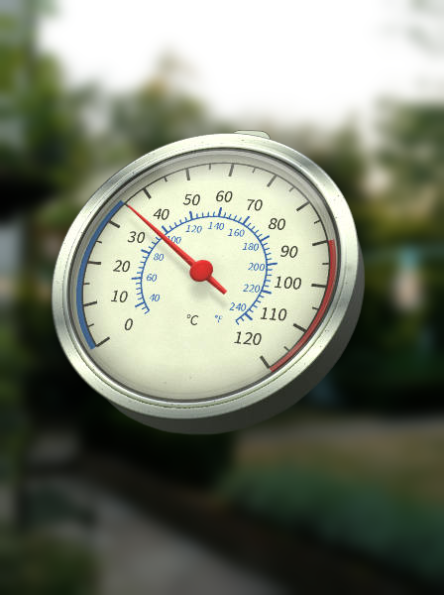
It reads 35 °C
